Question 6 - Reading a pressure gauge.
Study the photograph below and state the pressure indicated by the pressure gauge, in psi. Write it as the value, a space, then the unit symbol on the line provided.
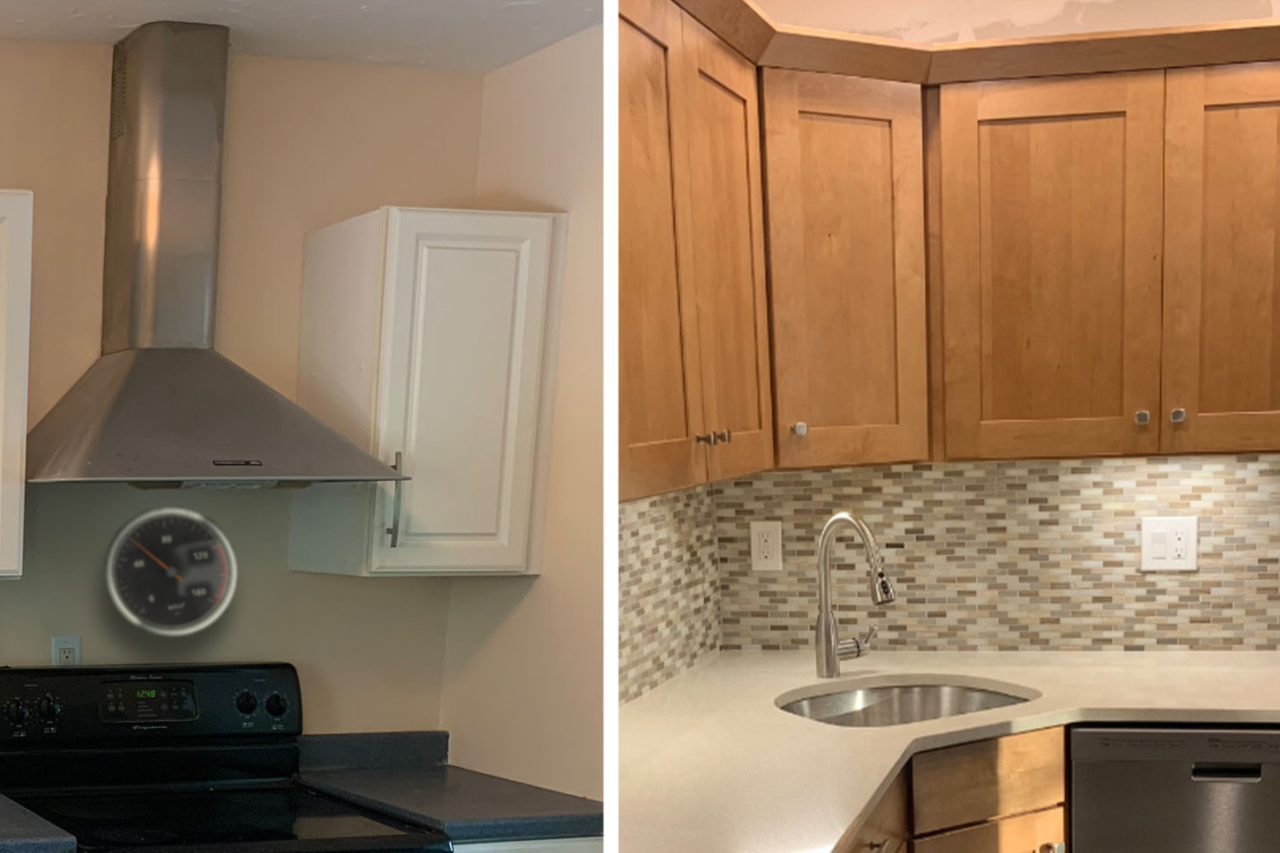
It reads 55 psi
